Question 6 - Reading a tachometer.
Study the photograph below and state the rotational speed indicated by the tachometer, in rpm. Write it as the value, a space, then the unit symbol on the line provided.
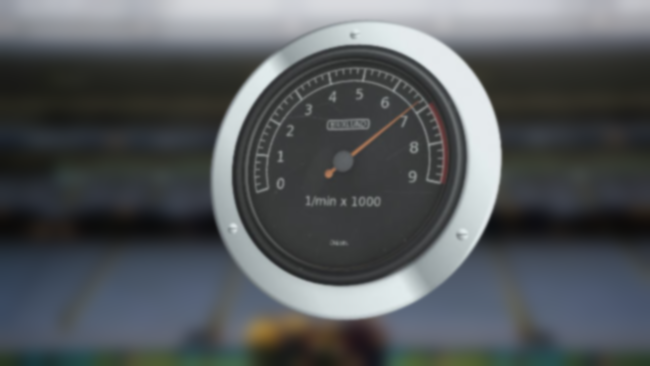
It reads 6800 rpm
